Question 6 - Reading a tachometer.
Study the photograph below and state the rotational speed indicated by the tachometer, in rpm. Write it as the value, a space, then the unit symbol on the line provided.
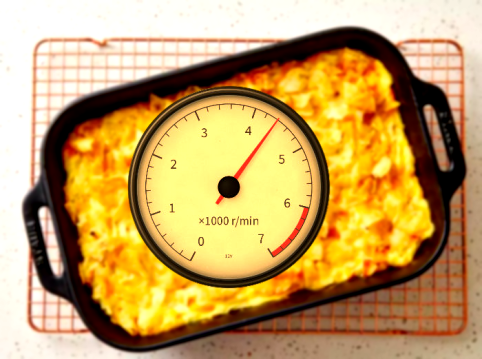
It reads 4400 rpm
